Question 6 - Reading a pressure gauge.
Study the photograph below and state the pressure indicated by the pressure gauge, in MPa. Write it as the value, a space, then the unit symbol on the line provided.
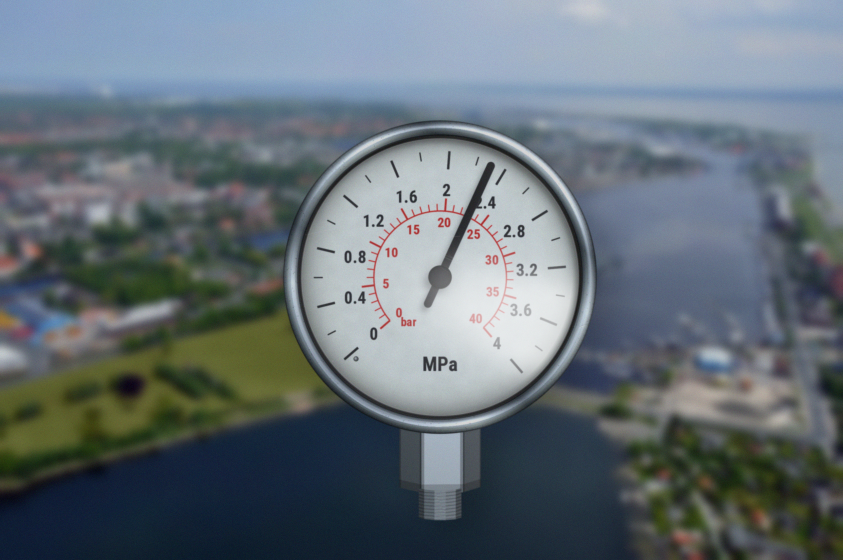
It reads 2.3 MPa
